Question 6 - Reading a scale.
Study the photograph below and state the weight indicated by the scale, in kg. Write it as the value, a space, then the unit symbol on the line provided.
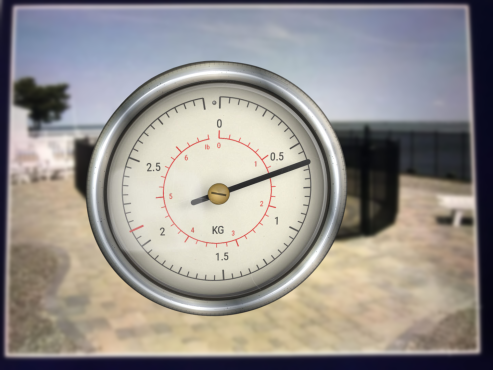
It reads 0.6 kg
